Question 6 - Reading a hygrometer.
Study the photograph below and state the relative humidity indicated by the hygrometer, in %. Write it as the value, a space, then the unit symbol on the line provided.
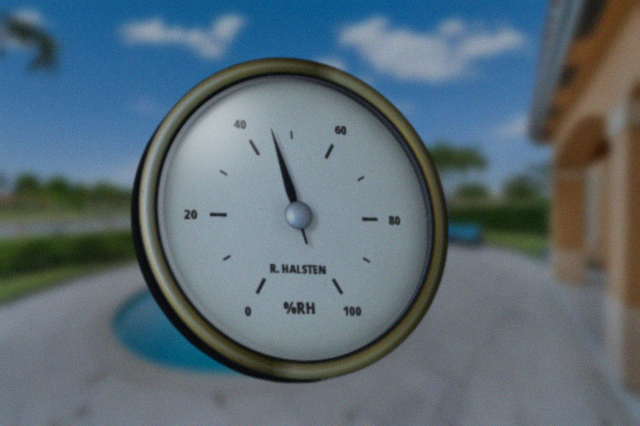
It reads 45 %
